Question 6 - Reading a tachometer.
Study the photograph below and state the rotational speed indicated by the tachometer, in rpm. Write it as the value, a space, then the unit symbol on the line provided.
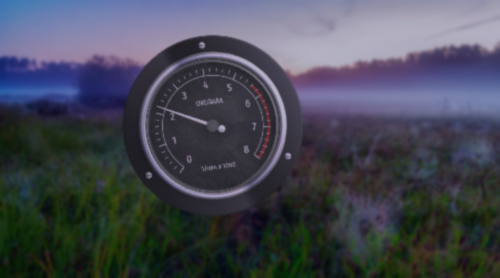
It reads 2200 rpm
